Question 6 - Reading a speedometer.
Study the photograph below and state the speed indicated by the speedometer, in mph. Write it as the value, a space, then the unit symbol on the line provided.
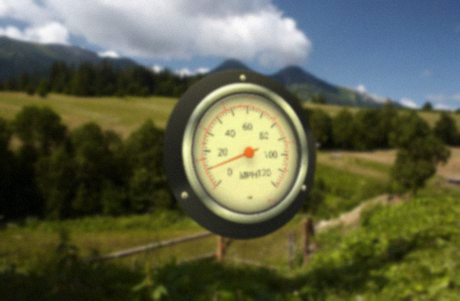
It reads 10 mph
